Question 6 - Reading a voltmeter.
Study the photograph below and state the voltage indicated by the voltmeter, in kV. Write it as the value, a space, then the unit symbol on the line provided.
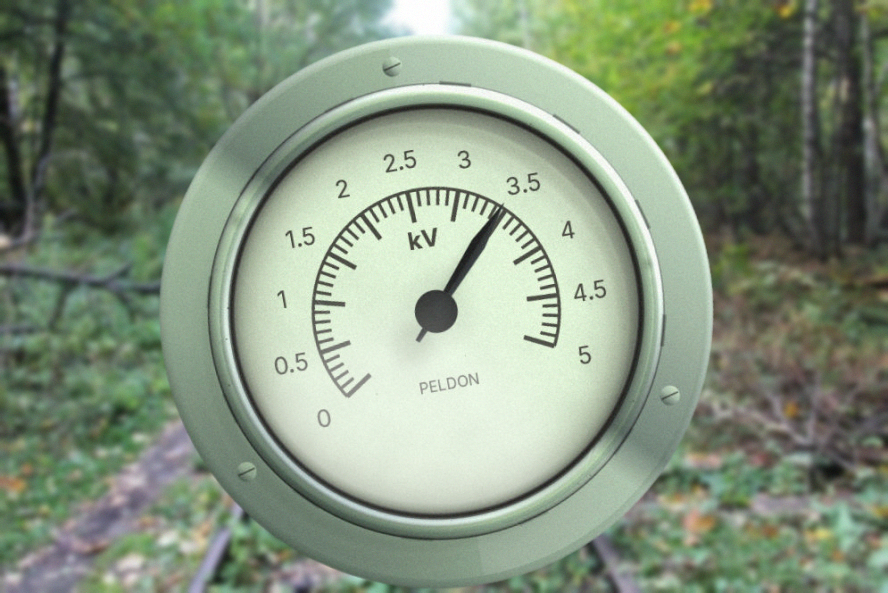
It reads 3.45 kV
